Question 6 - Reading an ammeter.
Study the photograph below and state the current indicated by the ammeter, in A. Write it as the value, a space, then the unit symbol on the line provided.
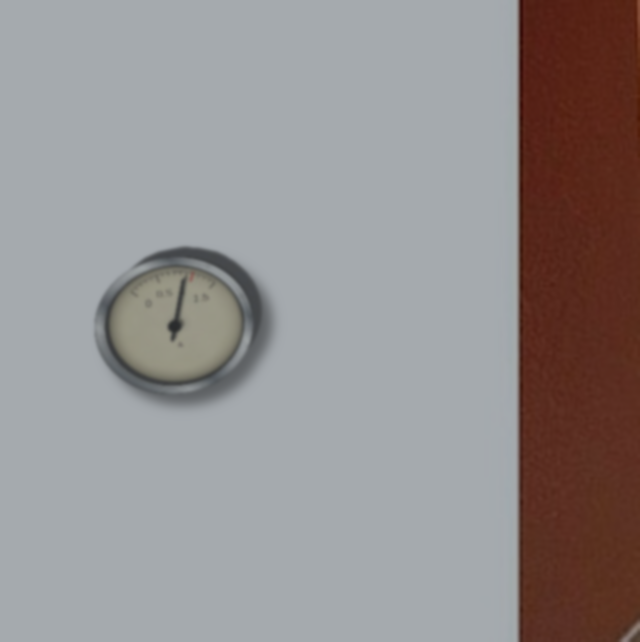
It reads 1 A
